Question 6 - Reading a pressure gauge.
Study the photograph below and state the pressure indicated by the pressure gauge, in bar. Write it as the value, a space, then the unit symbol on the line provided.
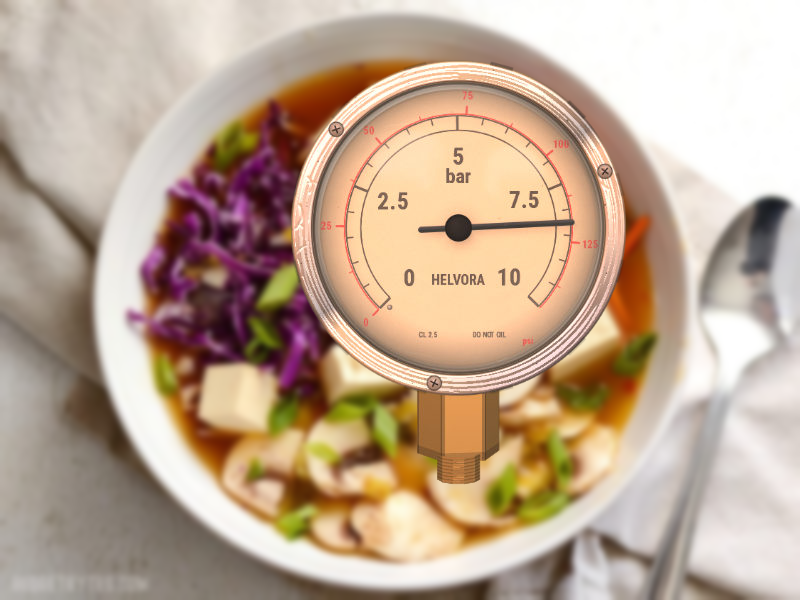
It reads 8.25 bar
